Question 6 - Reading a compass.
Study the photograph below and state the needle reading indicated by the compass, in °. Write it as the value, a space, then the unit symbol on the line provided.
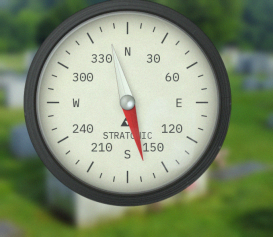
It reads 165 °
